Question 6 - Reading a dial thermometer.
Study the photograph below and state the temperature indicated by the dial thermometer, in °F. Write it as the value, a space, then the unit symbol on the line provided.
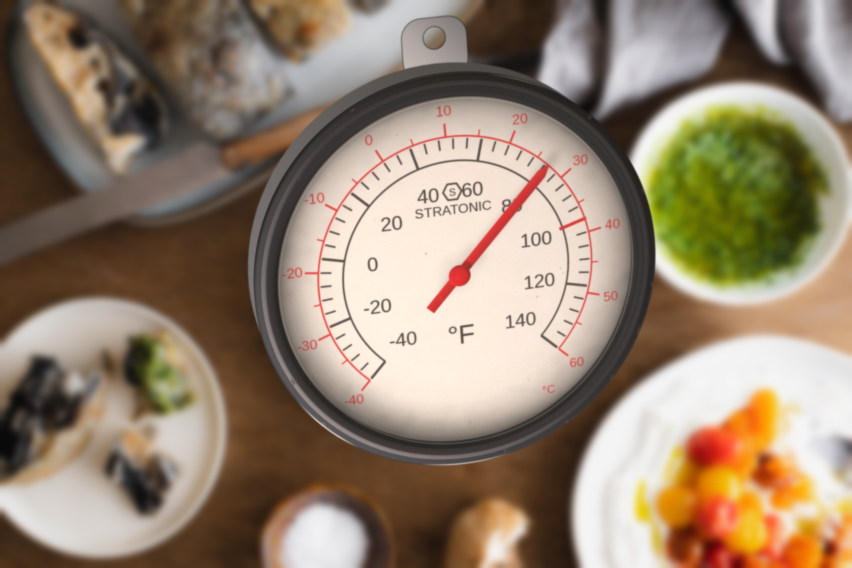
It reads 80 °F
